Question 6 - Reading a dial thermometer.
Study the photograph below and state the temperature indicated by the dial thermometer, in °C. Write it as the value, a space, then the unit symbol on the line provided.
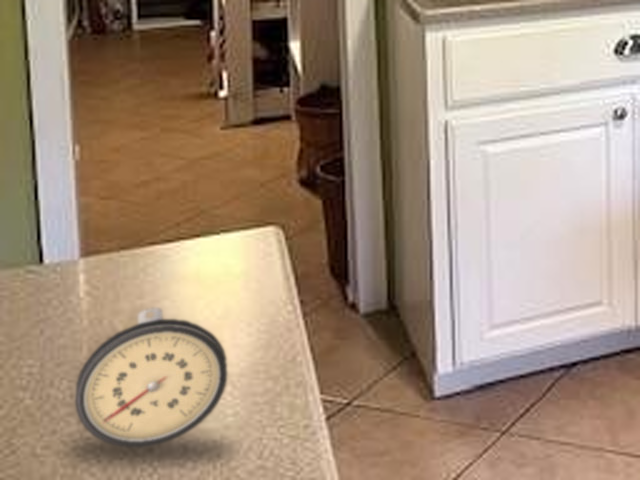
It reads -30 °C
